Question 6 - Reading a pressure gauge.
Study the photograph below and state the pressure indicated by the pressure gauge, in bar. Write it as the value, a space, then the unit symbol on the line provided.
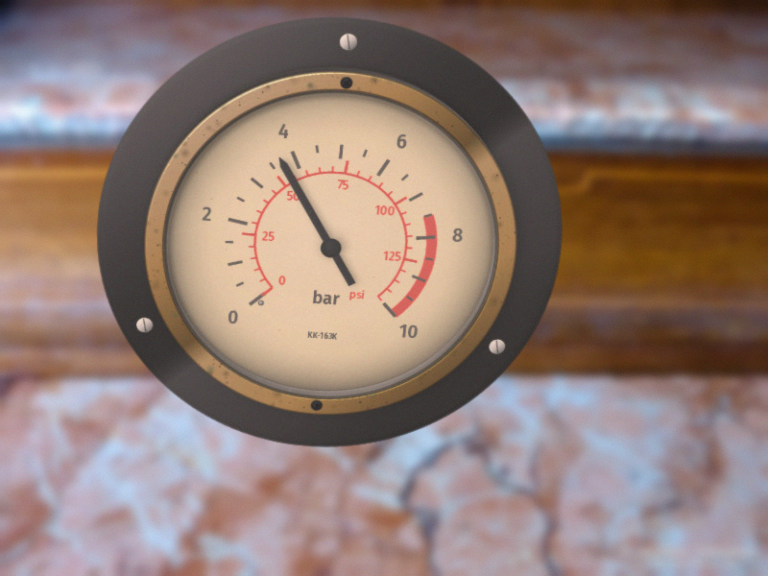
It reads 3.75 bar
